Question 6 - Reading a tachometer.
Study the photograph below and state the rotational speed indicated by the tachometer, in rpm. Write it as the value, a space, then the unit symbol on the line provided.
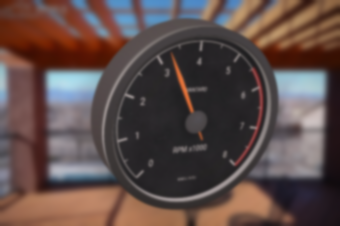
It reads 3250 rpm
